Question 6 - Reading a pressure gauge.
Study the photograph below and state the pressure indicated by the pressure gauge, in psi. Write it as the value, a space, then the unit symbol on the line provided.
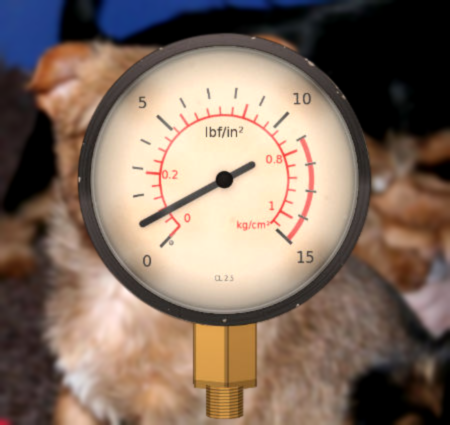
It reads 1 psi
